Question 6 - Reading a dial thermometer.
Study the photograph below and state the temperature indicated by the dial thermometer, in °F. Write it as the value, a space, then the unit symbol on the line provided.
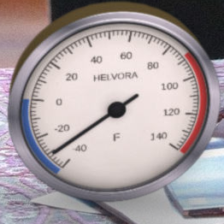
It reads -30 °F
